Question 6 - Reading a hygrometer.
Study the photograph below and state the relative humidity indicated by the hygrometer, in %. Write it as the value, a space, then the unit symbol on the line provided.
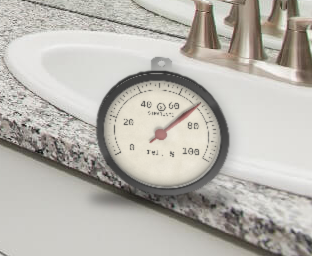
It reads 70 %
